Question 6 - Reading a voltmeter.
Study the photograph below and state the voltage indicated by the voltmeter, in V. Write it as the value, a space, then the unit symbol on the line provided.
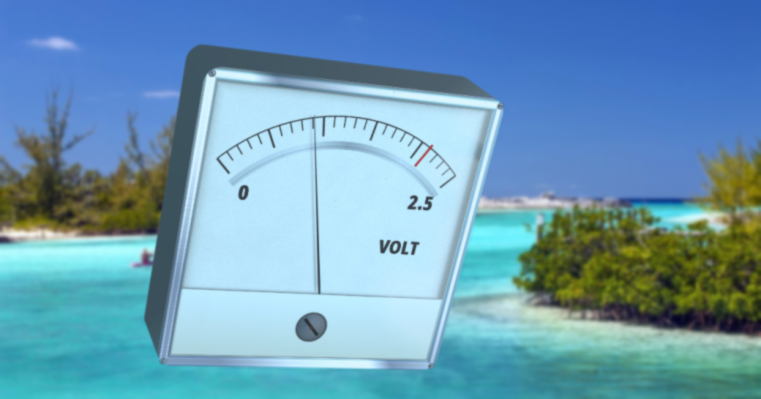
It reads 0.9 V
